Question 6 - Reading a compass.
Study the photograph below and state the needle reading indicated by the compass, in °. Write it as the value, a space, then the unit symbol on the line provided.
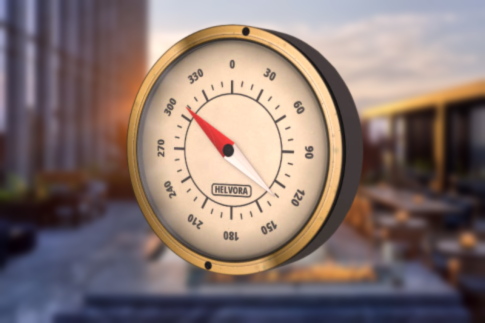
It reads 310 °
